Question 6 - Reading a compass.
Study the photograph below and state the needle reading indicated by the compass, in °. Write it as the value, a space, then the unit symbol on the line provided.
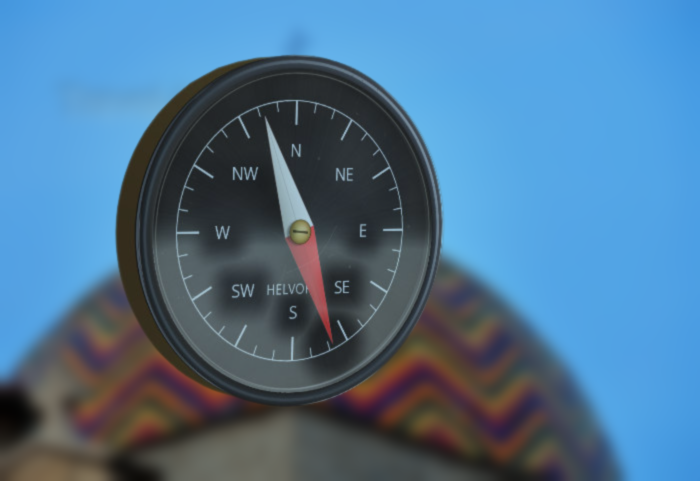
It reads 160 °
